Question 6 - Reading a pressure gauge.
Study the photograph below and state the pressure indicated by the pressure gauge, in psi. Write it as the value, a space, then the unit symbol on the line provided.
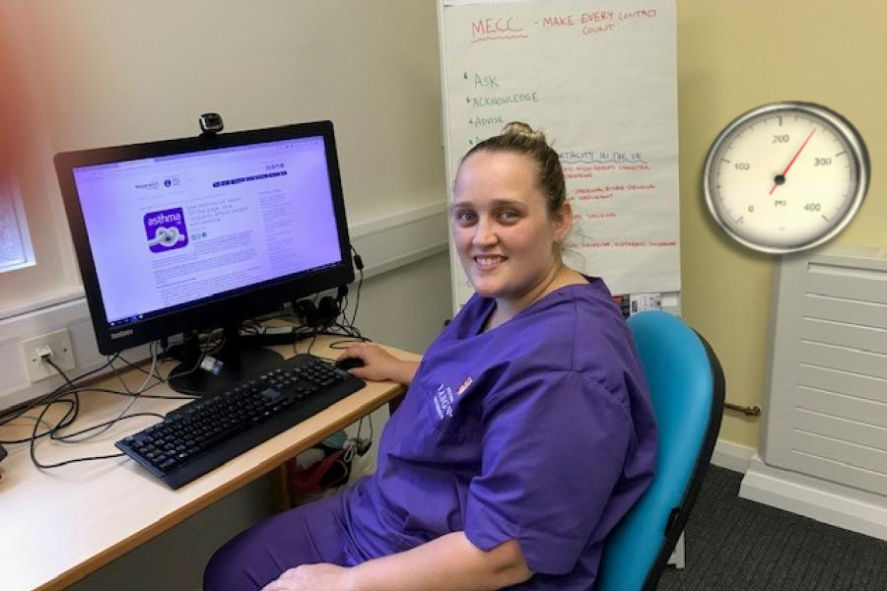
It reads 250 psi
